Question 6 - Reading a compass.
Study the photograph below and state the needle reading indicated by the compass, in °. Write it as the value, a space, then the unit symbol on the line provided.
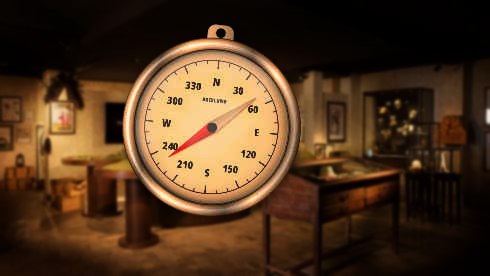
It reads 230 °
